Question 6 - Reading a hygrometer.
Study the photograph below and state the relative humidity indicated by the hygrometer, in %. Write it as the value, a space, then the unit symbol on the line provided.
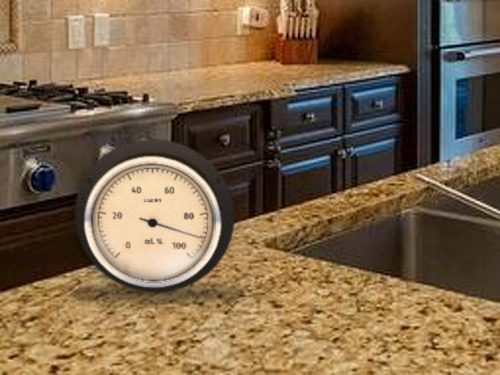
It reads 90 %
